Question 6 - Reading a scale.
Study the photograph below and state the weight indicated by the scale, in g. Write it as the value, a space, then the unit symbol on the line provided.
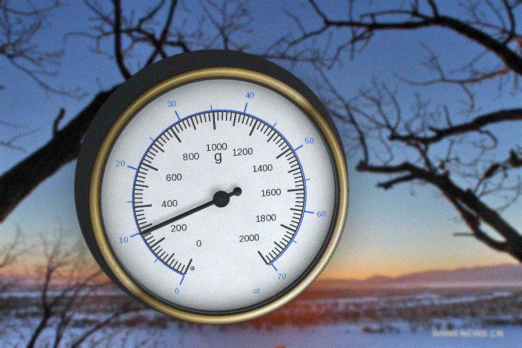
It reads 280 g
